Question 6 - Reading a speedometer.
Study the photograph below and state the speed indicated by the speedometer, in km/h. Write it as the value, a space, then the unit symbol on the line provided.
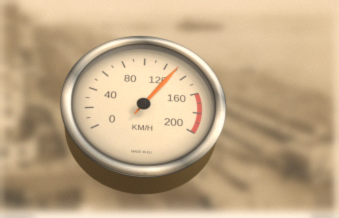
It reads 130 km/h
